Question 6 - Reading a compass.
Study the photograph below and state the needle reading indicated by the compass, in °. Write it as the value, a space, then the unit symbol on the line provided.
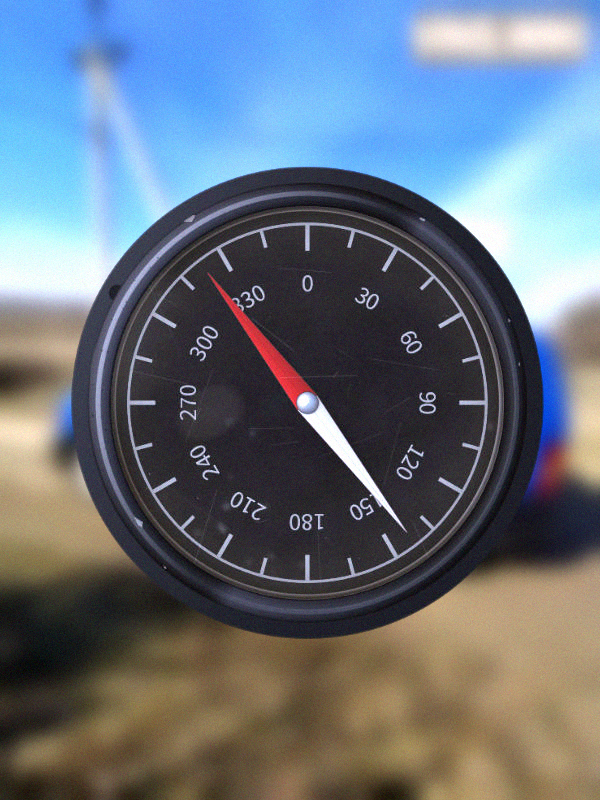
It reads 322.5 °
